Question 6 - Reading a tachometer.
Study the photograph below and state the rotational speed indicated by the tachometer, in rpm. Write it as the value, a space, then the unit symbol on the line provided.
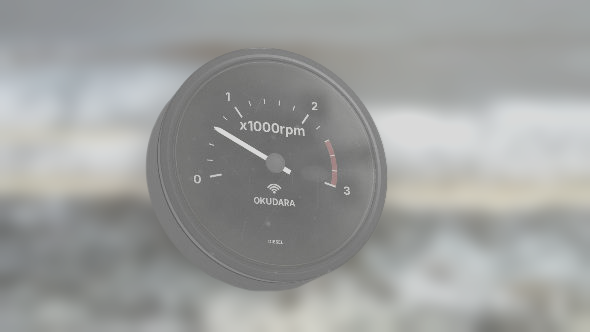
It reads 600 rpm
